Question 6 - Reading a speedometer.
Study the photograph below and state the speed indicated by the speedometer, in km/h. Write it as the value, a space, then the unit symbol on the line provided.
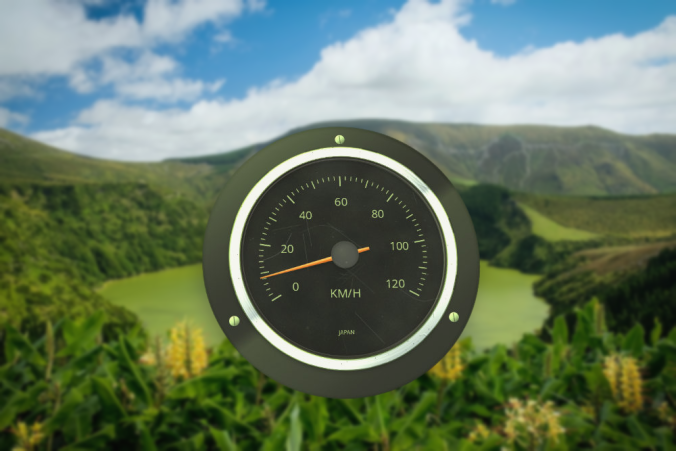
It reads 8 km/h
